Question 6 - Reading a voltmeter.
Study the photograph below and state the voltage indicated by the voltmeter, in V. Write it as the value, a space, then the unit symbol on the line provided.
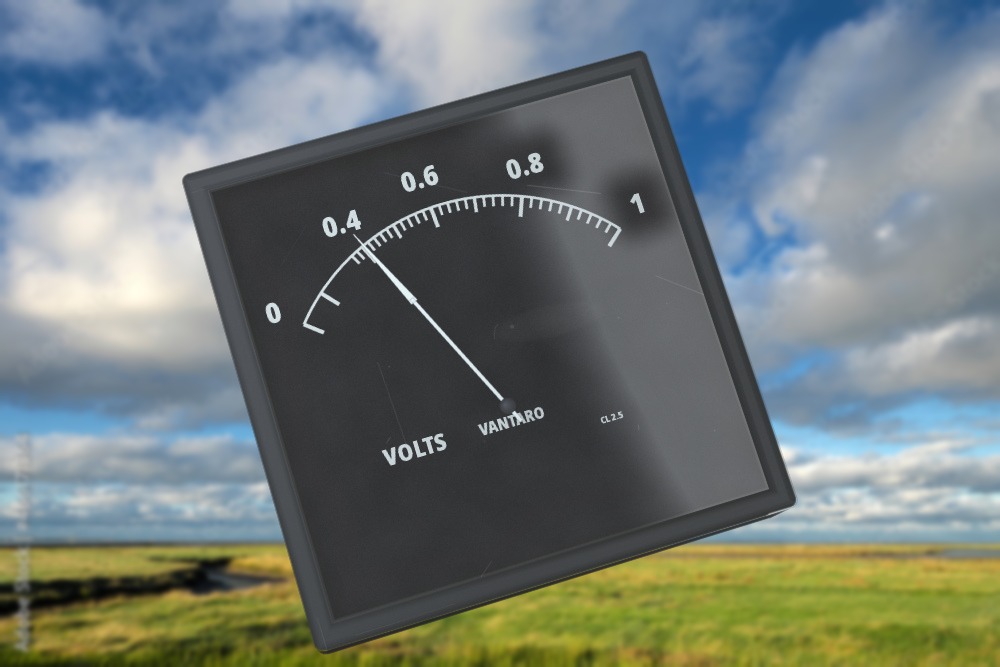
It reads 0.4 V
